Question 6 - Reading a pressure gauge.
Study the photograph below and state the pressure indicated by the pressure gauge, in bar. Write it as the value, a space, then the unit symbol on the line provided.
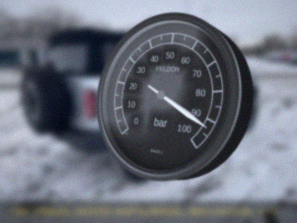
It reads 92.5 bar
